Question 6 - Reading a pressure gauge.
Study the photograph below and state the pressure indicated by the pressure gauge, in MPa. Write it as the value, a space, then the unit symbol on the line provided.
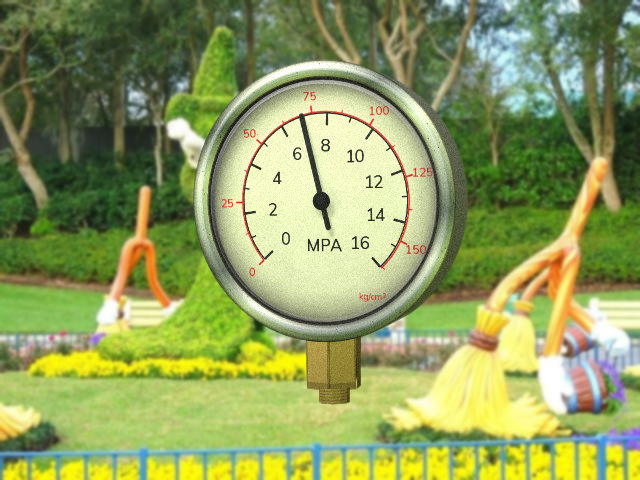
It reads 7 MPa
